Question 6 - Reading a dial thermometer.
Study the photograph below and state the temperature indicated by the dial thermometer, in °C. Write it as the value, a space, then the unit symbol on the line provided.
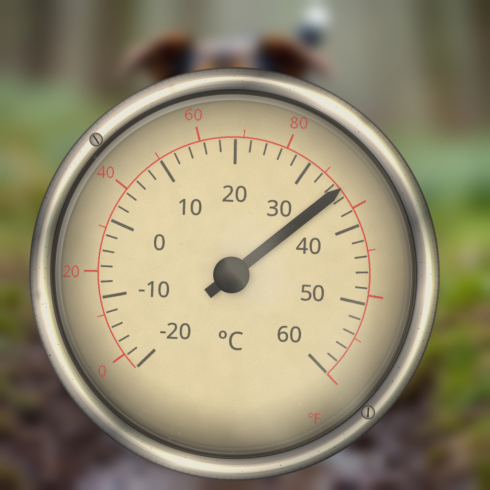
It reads 35 °C
